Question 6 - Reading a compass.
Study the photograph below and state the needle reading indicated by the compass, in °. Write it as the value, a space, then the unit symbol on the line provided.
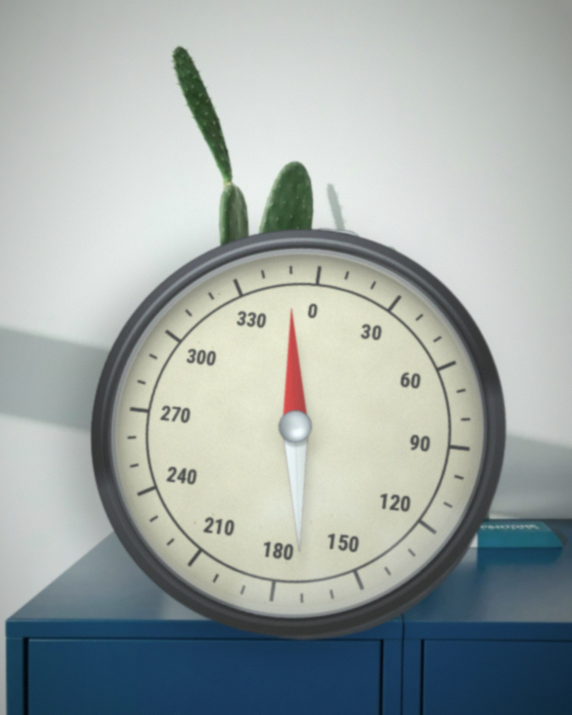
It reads 350 °
